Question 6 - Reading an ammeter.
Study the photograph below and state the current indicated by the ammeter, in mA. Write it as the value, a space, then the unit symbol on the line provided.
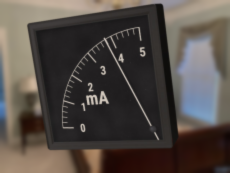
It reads 3.8 mA
